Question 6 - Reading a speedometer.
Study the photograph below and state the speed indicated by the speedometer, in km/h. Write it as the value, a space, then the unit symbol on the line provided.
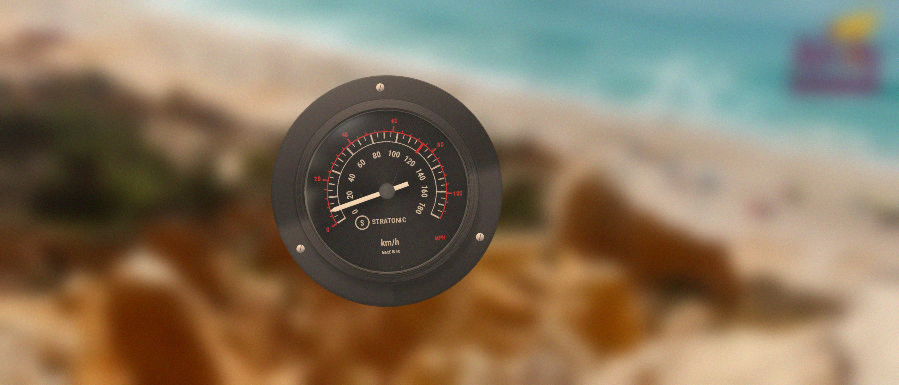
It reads 10 km/h
